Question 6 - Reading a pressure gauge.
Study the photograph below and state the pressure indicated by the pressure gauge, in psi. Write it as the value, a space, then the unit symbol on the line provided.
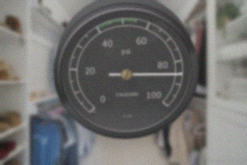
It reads 85 psi
